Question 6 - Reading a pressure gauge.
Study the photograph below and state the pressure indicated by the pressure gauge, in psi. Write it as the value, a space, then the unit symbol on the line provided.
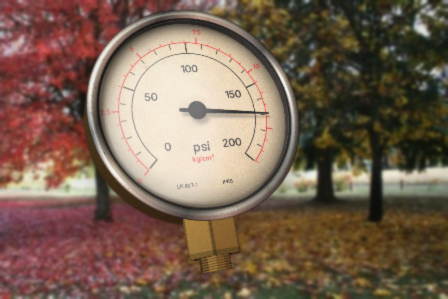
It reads 170 psi
